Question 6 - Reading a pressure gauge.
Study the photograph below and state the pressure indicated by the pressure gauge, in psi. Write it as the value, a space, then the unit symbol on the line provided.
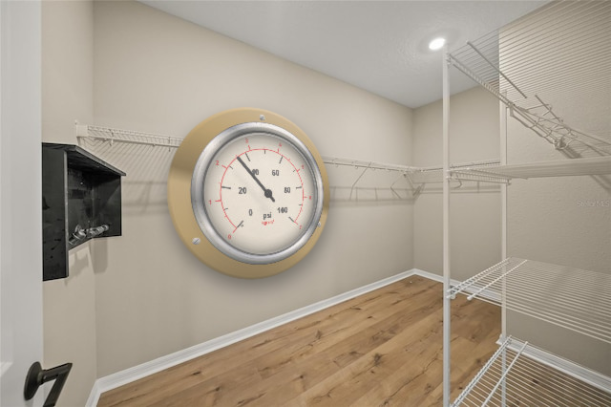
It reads 35 psi
